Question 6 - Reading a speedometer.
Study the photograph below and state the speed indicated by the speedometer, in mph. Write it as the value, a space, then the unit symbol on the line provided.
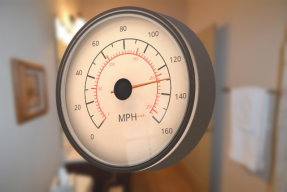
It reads 130 mph
